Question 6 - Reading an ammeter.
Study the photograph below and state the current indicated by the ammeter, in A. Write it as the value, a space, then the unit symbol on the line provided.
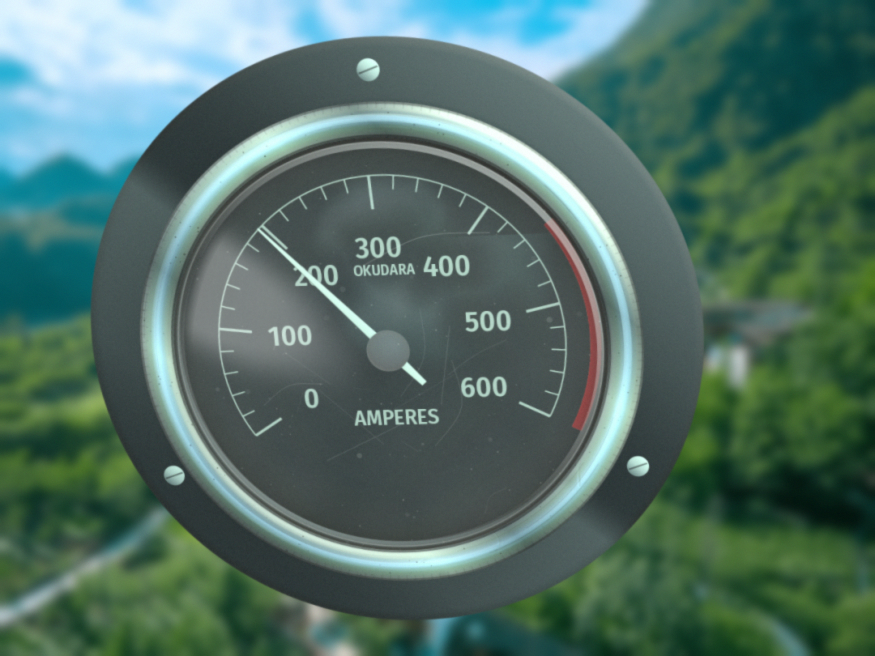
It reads 200 A
